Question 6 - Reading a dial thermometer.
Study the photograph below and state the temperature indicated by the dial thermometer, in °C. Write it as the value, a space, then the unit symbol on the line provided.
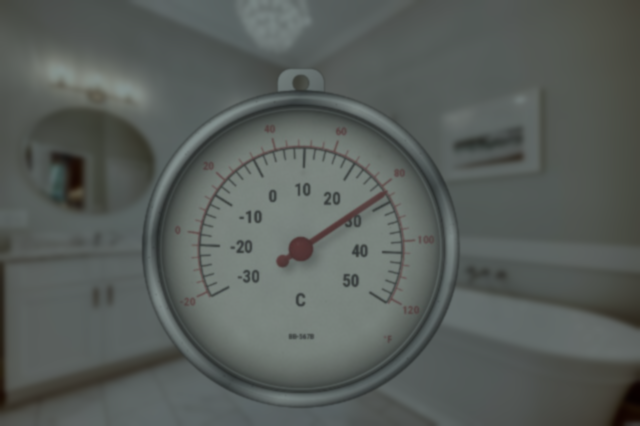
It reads 28 °C
